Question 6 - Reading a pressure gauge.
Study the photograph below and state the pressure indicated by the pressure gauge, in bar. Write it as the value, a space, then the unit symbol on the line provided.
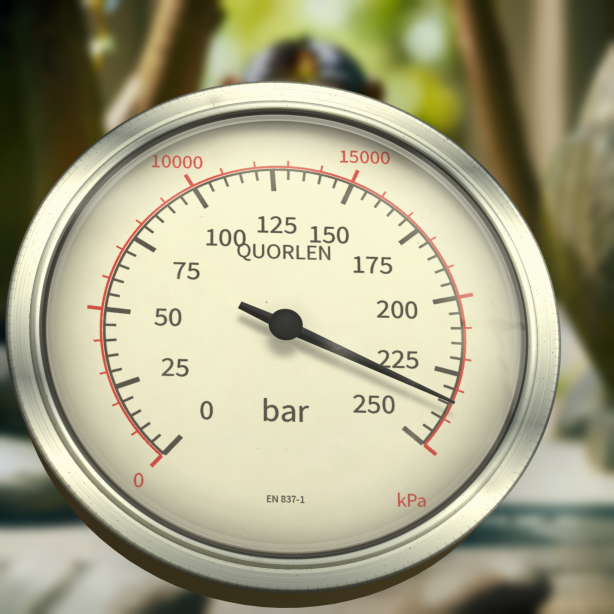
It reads 235 bar
